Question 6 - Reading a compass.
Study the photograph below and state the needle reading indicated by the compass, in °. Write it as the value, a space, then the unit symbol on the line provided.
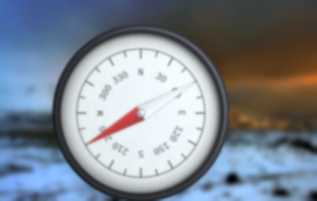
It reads 240 °
